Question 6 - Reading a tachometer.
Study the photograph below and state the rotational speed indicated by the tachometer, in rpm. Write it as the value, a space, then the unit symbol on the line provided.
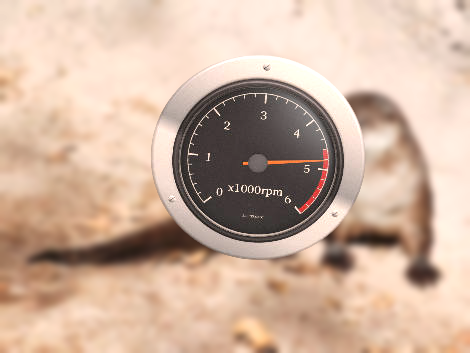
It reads 4800 rpm
